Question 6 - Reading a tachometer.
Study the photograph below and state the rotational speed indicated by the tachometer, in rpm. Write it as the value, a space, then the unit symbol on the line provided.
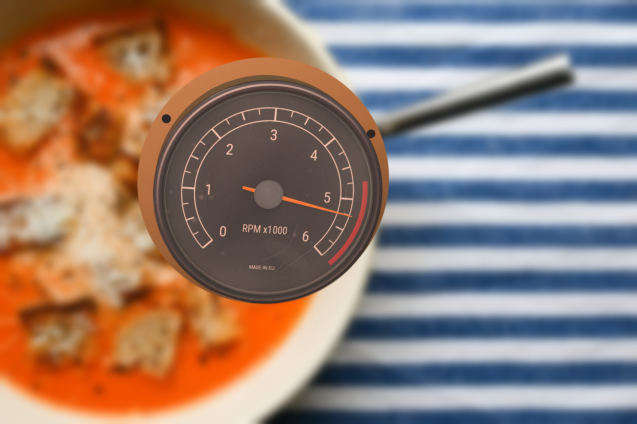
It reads 5250 rpm
